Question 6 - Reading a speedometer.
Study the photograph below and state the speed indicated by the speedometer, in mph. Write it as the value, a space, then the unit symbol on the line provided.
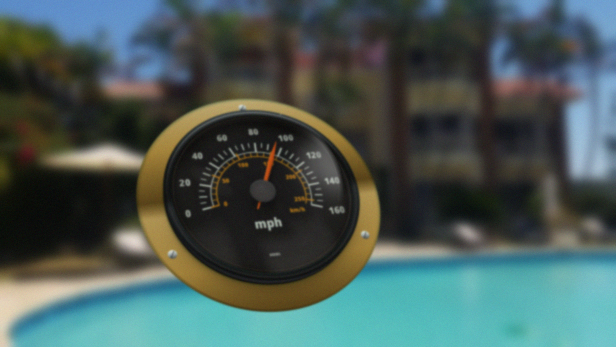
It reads 95 mph
